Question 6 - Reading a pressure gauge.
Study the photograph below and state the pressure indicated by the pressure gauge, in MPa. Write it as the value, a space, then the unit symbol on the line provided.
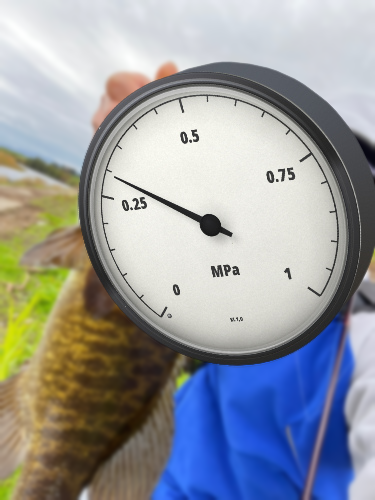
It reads 0.3 MPa
